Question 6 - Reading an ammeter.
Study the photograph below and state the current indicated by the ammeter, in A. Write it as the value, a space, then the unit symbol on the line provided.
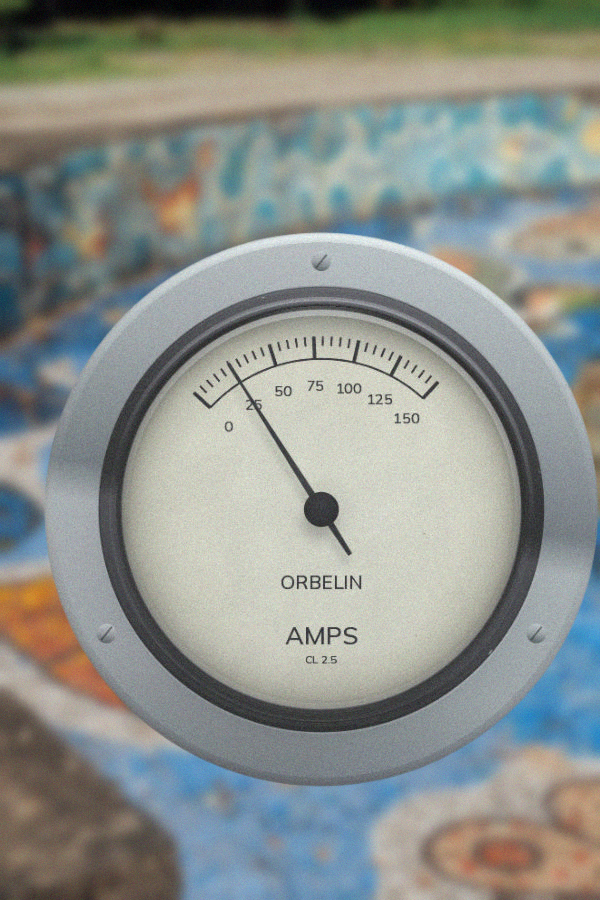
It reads 25 A
